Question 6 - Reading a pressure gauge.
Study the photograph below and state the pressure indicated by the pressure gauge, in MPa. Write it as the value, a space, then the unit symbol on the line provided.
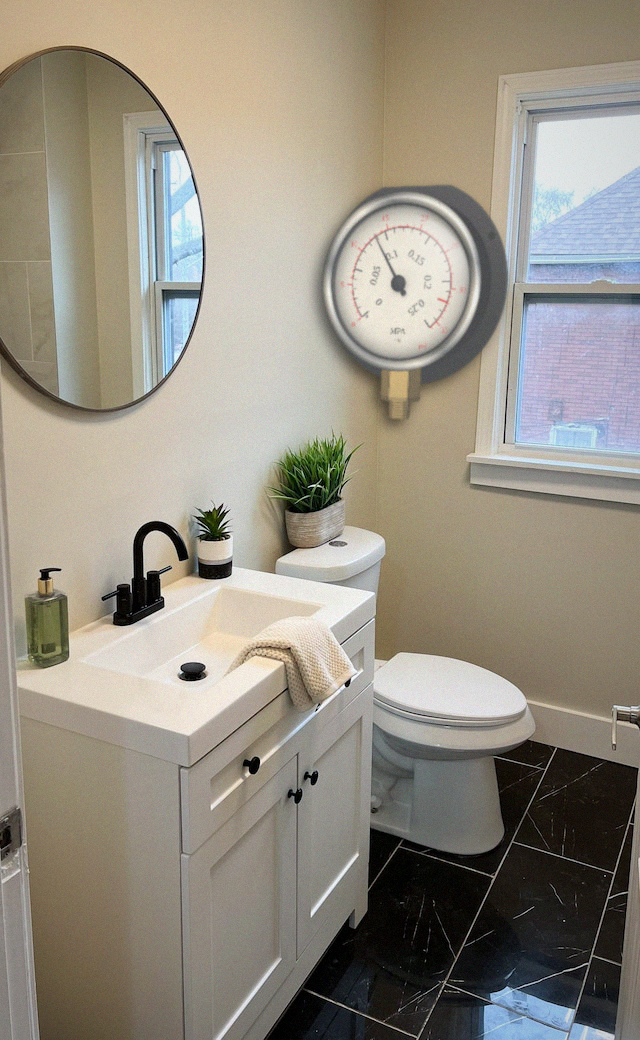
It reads 0.09 MPa
